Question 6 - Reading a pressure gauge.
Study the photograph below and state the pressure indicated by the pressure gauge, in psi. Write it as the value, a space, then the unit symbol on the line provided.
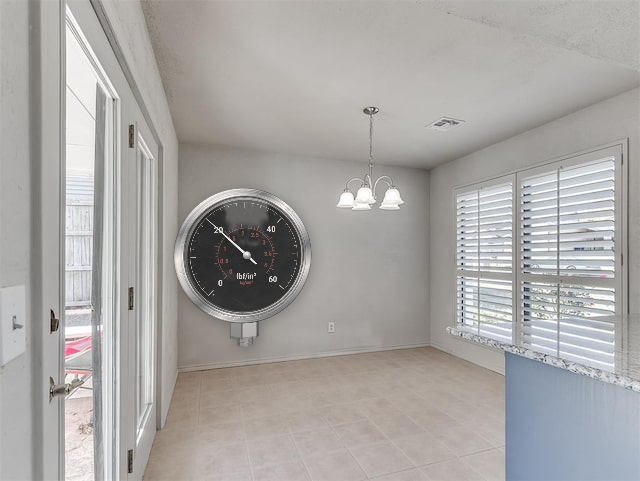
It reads 20 psi
